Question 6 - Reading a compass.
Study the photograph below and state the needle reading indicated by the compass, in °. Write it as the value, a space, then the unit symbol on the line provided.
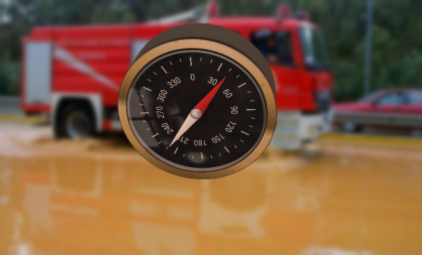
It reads 40 °
